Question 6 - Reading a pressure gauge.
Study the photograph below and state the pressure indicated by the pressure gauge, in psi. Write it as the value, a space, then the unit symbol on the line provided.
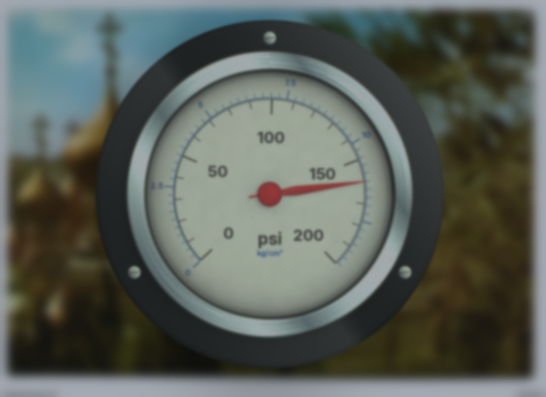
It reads 160 psi
